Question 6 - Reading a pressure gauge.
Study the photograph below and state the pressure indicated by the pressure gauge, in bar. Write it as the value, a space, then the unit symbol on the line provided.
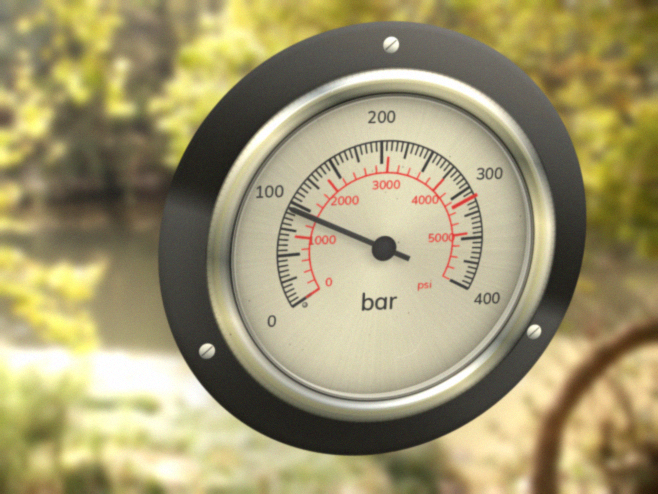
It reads 95 bar
